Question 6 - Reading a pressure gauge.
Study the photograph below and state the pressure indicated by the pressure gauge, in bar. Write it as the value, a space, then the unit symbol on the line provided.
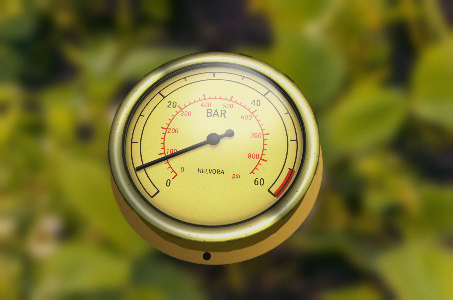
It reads 5 bar
